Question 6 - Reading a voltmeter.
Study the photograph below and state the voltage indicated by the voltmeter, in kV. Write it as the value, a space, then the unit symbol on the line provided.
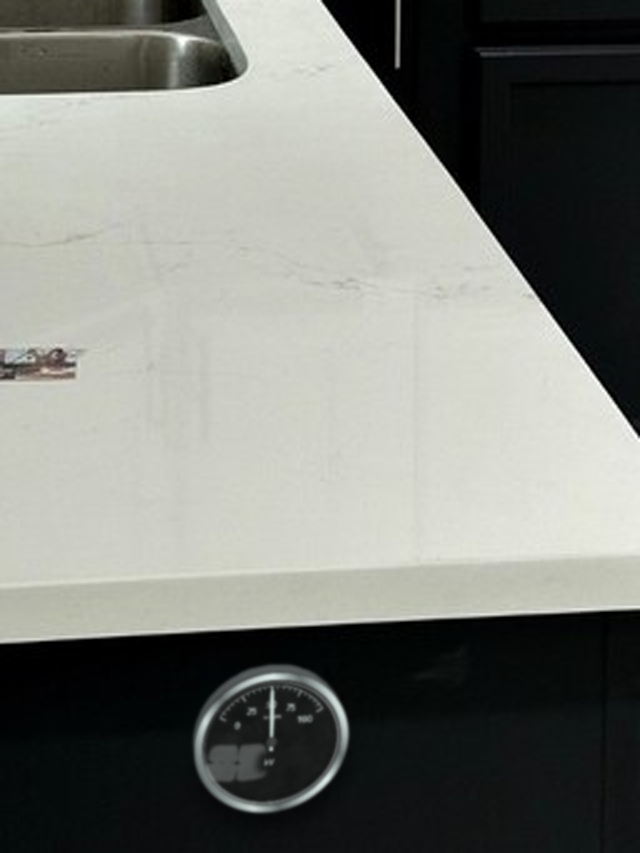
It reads 50 kV
